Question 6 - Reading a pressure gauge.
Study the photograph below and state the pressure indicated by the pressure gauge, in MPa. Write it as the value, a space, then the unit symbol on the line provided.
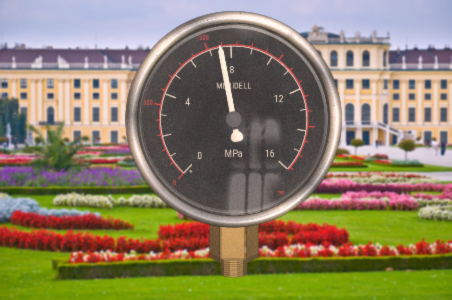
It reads 7.5 MPa
